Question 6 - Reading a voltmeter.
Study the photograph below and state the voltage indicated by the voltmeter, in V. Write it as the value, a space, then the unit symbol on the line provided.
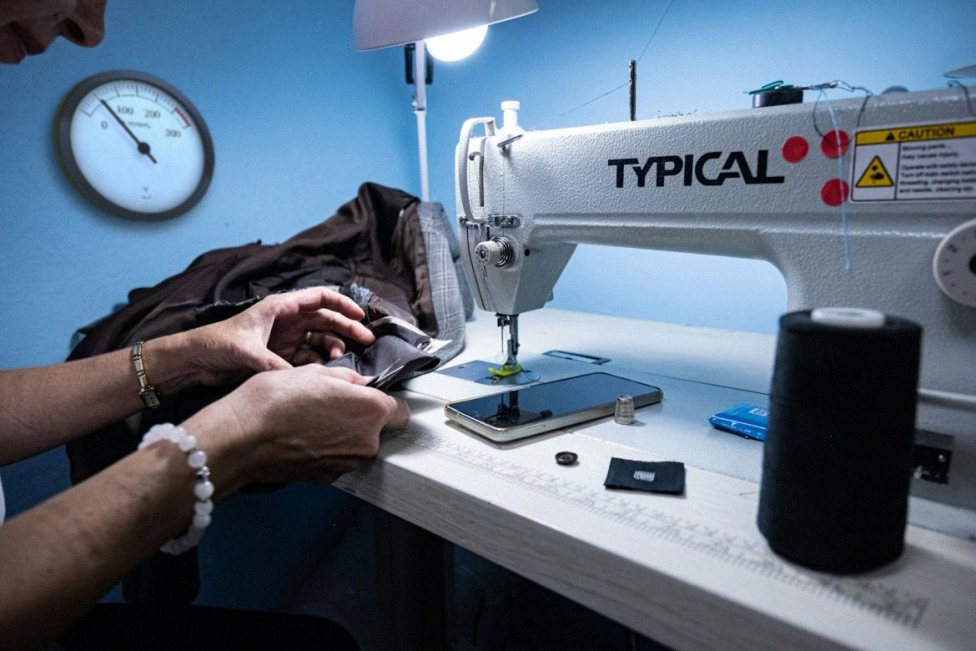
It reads 50 V
